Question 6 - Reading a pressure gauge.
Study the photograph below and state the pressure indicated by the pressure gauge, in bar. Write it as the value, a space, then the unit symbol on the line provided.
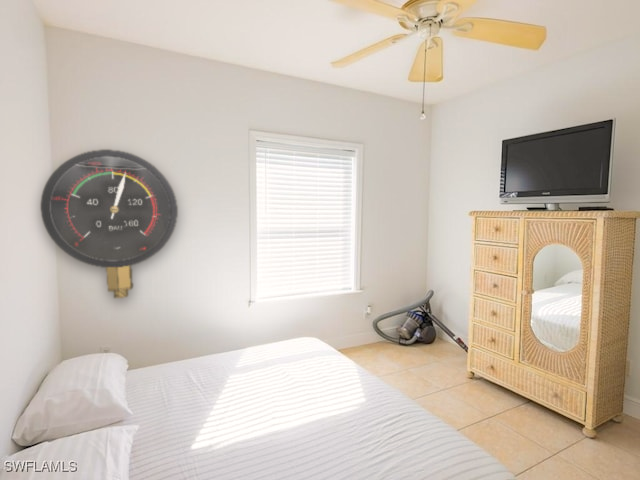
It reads 90 bar
